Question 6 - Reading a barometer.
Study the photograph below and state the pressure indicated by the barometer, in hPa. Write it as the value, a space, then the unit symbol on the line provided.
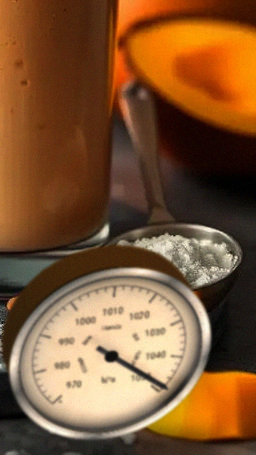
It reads 1048 hPa
